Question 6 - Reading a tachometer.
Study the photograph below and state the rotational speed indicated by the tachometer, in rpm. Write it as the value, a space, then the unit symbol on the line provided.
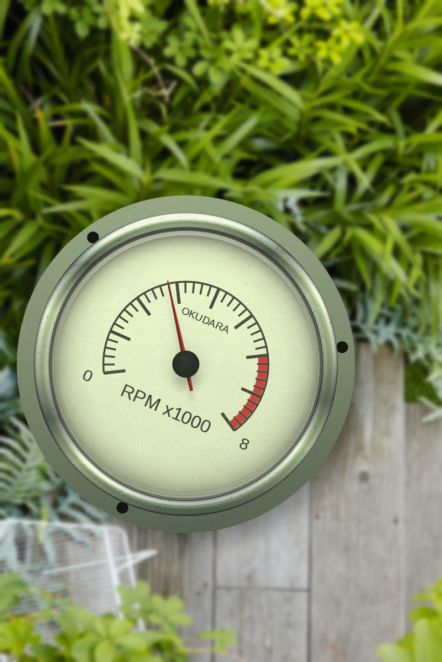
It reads 2800 rpm
